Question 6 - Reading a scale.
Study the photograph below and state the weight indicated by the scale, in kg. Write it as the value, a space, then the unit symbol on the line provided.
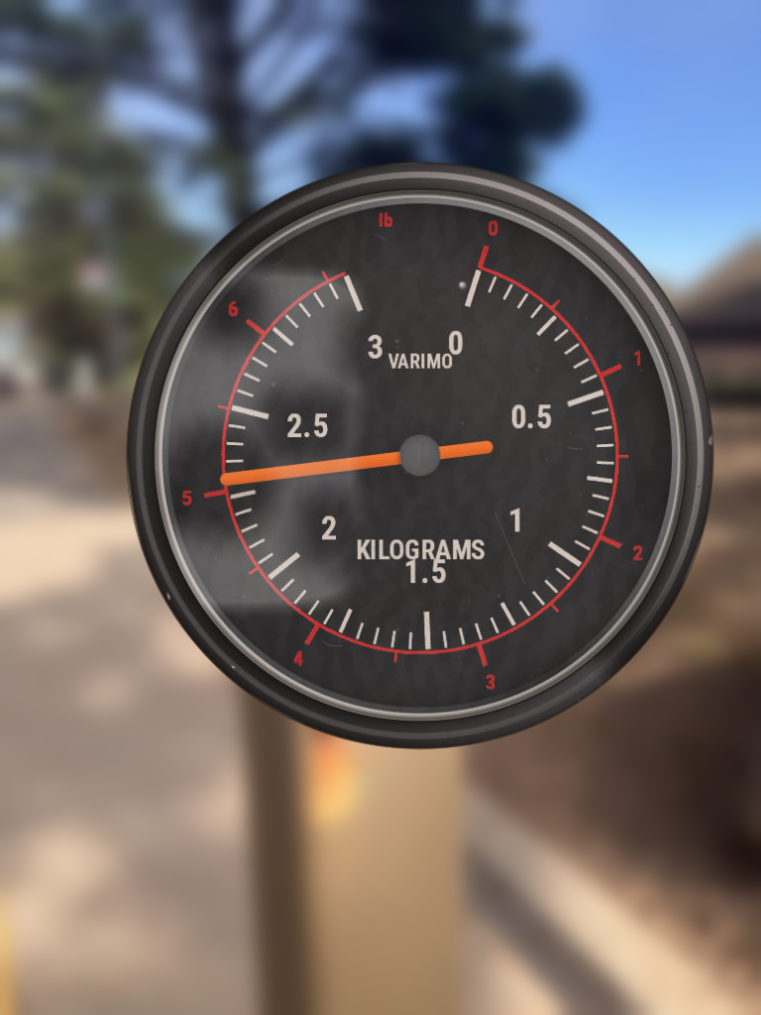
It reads 2.3 kg
